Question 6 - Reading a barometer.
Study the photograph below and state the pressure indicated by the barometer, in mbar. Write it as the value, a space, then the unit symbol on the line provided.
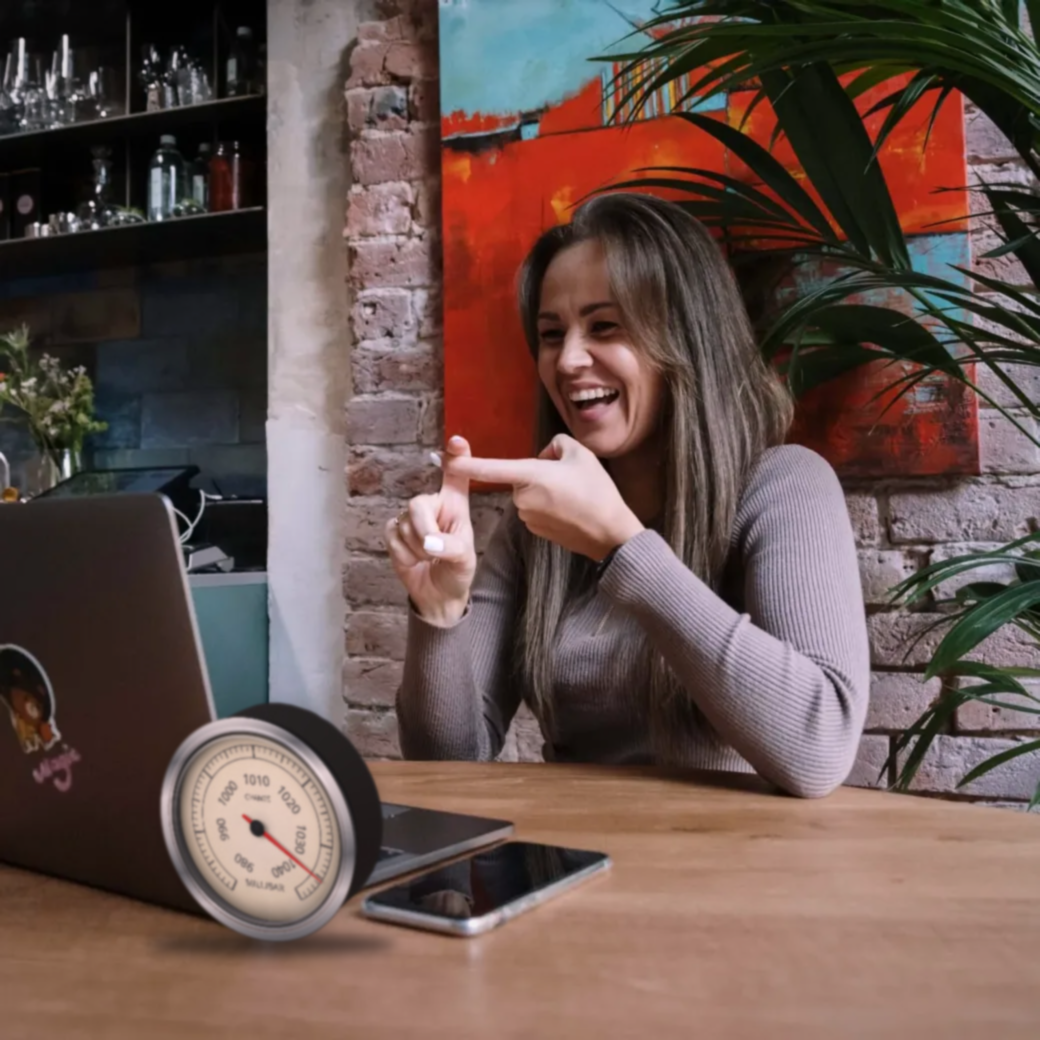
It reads 1035 mbar
